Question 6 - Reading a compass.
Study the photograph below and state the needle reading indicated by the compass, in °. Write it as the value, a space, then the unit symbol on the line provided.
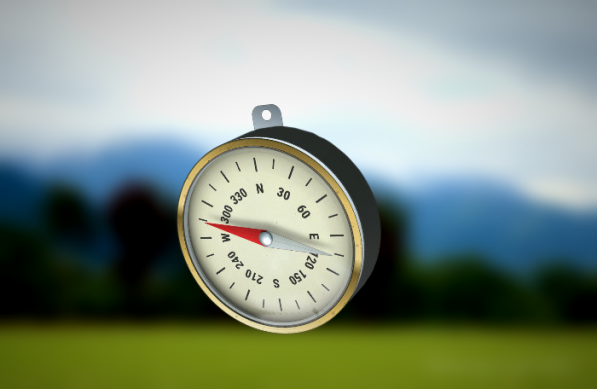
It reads 285 °
